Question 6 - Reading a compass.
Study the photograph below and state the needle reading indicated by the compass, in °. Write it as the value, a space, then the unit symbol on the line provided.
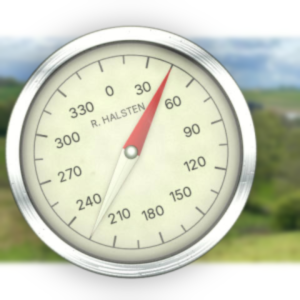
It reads 45 °
